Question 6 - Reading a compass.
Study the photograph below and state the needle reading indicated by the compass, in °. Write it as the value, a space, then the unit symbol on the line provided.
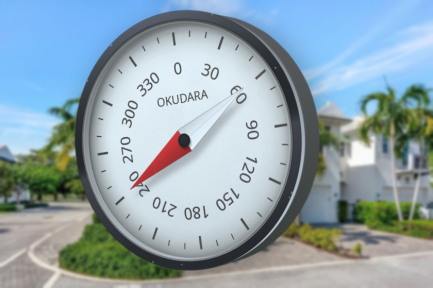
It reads 240 °
